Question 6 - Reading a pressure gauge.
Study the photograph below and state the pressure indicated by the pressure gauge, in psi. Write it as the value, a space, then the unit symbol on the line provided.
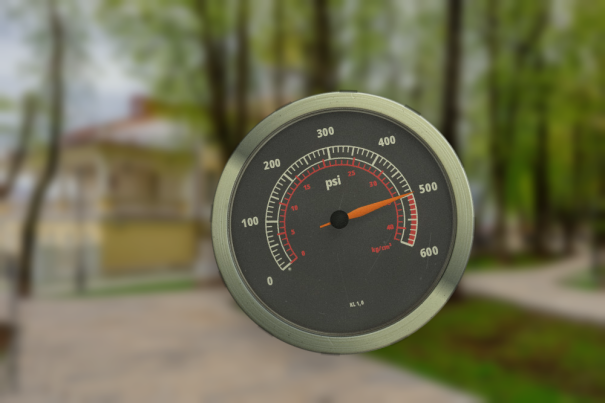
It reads 500 psi
